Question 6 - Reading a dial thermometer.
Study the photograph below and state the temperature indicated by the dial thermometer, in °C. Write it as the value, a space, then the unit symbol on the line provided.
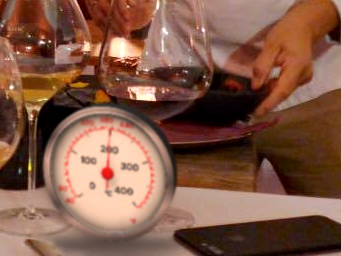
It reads 200 °C
